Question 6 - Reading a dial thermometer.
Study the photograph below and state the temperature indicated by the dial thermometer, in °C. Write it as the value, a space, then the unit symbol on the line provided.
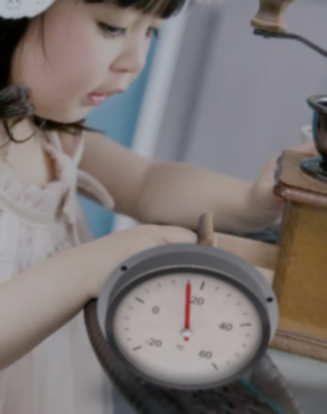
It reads 16 °C
